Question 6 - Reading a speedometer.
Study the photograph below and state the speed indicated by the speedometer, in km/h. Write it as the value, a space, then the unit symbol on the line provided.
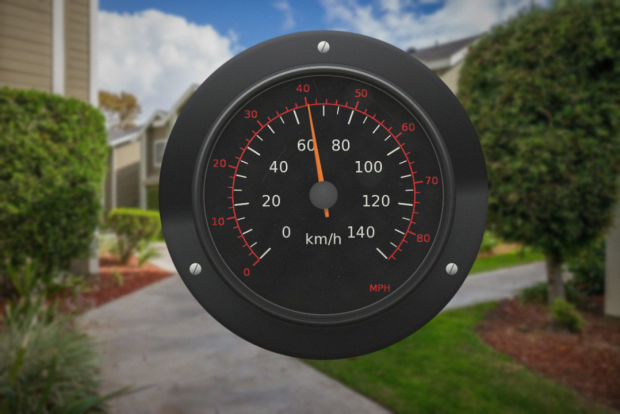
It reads 65 km/h
